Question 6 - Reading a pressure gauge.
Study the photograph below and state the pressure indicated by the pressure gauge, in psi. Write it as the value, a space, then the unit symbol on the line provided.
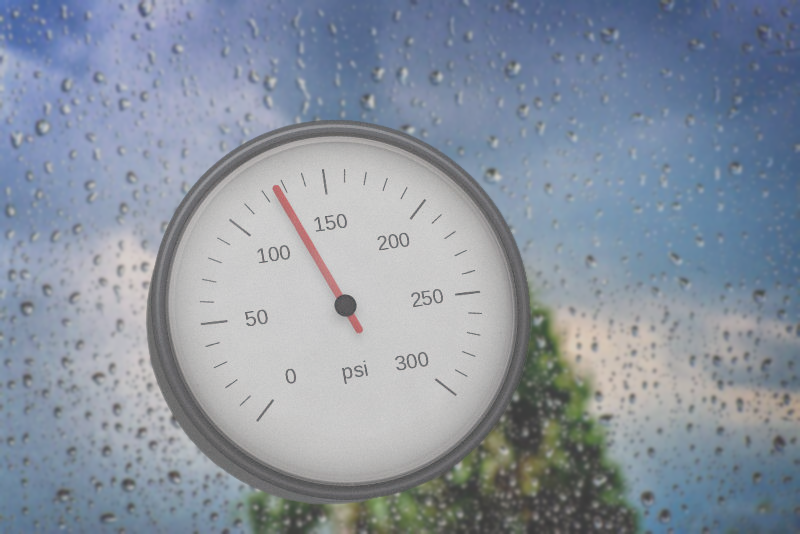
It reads 125 psi
